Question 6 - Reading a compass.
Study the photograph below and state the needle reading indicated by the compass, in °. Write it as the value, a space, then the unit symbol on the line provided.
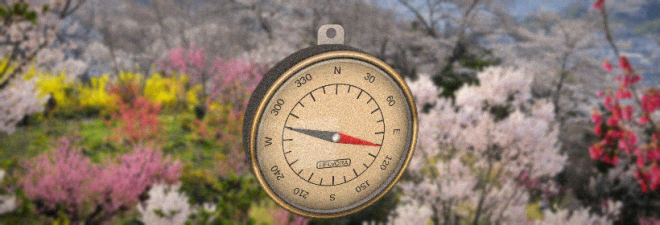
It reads 105 °
